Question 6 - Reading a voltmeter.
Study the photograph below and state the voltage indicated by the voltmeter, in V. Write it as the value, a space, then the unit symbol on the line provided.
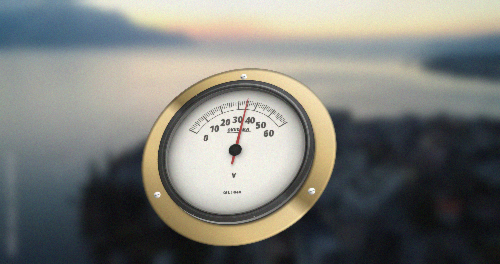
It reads 35 V
